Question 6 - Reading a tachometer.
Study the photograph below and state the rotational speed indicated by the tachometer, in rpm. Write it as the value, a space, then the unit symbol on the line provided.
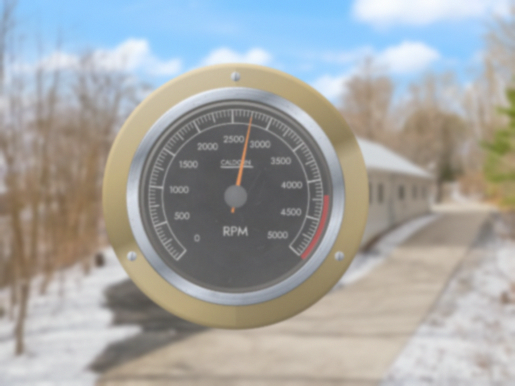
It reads 2750 rpm
